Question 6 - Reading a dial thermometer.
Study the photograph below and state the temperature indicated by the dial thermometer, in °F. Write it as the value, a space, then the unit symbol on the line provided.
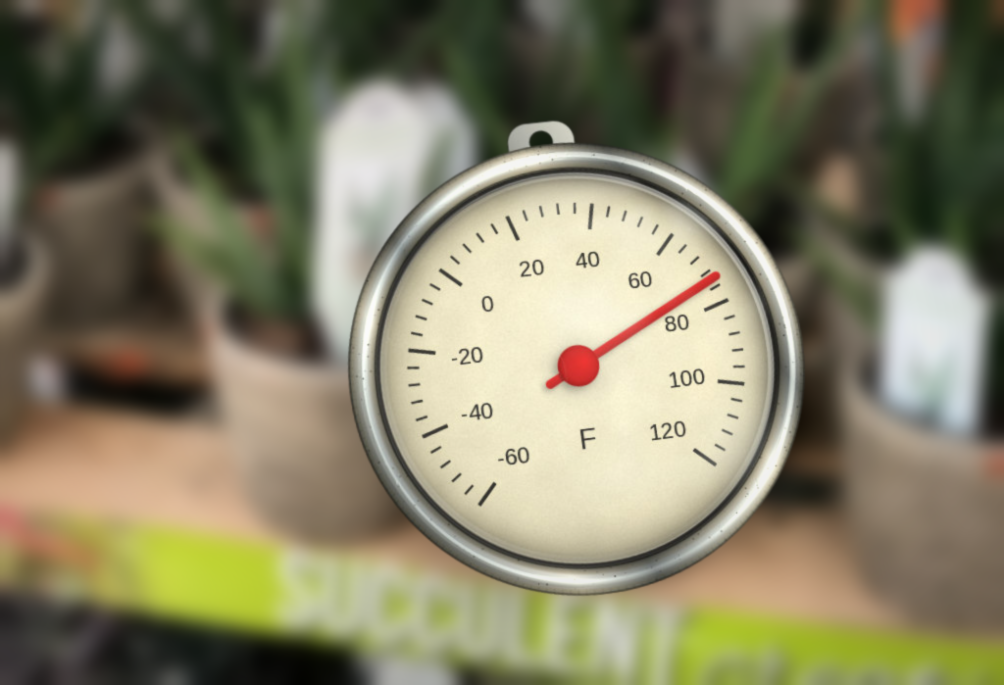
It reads 74 °F
